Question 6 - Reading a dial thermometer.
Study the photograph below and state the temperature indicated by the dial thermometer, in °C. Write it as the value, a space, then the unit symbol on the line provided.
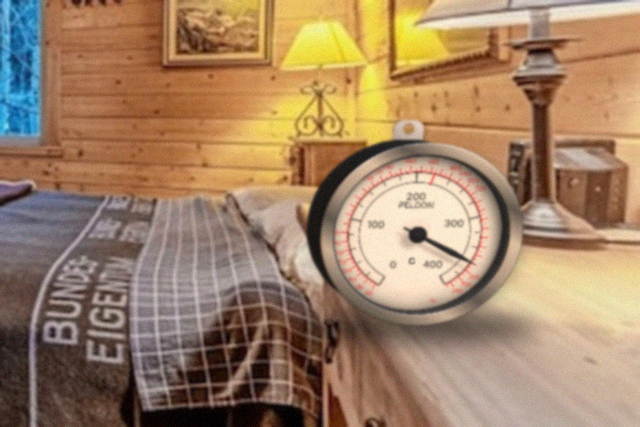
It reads 360 °C
